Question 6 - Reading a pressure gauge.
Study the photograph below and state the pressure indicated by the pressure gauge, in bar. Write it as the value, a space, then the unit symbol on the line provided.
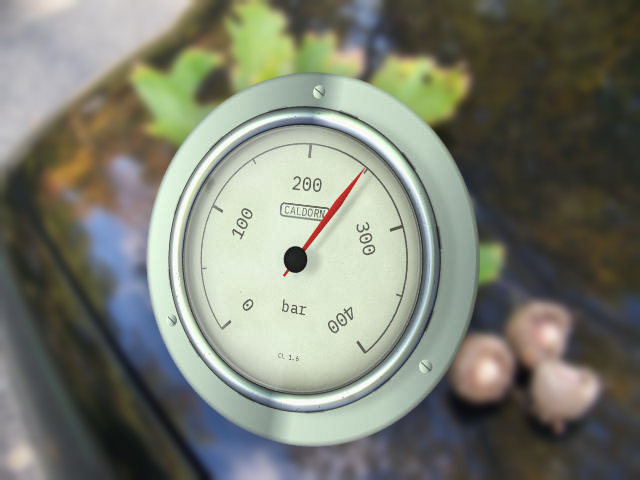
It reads 250 bar
